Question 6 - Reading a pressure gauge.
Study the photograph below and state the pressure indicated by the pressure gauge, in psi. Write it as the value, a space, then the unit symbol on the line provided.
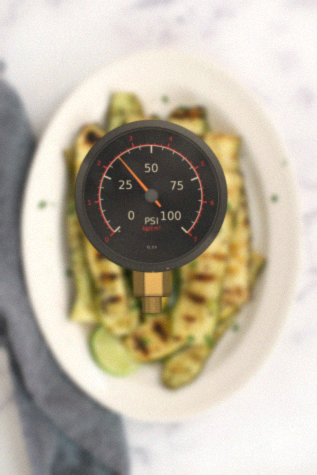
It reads 35 psi
